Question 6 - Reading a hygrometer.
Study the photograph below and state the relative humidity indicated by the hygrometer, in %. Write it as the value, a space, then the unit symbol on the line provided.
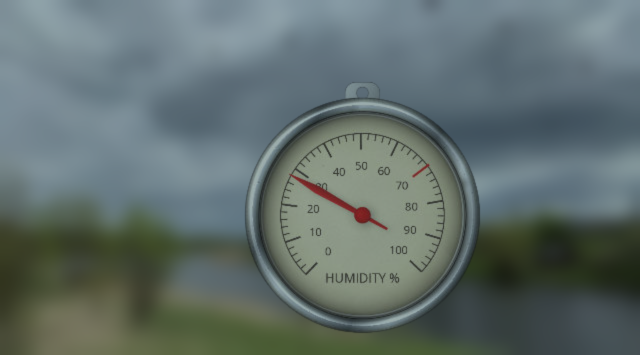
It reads 28 %
